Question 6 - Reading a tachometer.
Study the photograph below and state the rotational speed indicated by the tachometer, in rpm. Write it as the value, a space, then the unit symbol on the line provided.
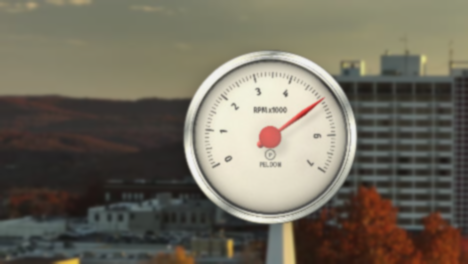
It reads 5000 rpm
